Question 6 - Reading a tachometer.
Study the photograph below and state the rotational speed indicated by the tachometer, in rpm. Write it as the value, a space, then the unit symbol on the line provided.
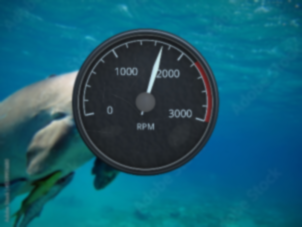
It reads 1700 rpm
